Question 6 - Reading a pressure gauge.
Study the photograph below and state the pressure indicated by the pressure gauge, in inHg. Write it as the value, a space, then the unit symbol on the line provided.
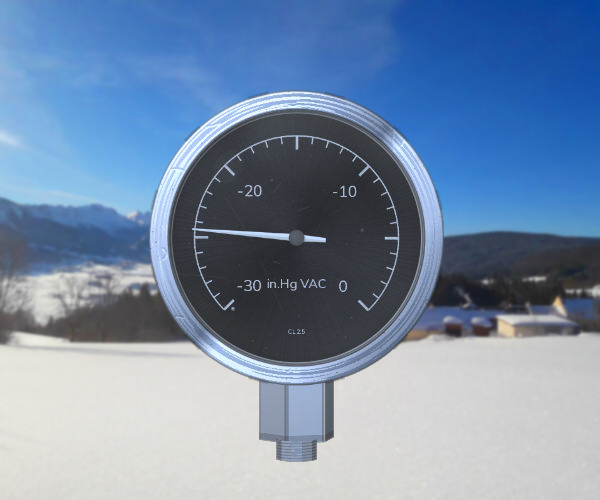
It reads -24.5 inHg
